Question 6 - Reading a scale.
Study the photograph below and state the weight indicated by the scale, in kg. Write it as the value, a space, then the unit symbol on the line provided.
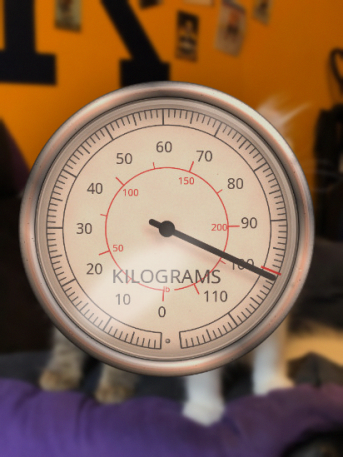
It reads 100 kg
